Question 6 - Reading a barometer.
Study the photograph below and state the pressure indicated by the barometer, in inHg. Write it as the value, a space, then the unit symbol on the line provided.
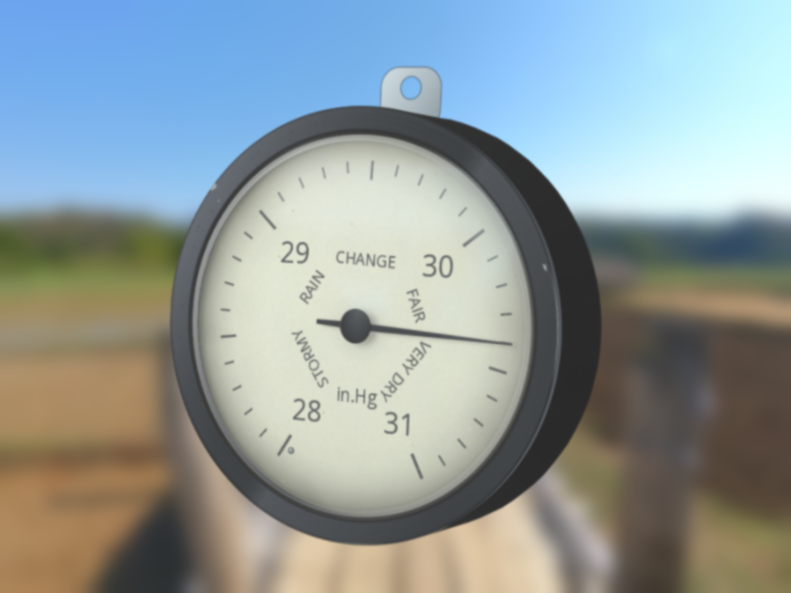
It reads 30.4 inHg
